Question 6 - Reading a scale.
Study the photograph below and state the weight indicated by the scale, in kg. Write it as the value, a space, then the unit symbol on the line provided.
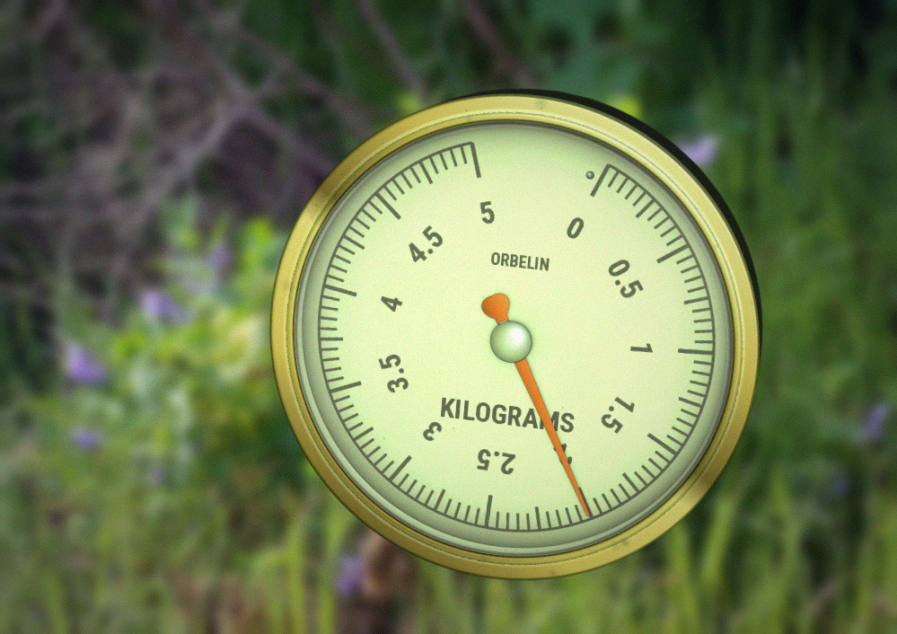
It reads 2 kg
